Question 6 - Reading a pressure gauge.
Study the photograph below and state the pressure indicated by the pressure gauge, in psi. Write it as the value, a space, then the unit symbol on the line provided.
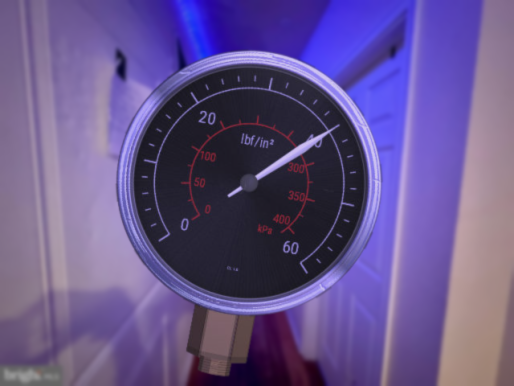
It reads 40 psi
